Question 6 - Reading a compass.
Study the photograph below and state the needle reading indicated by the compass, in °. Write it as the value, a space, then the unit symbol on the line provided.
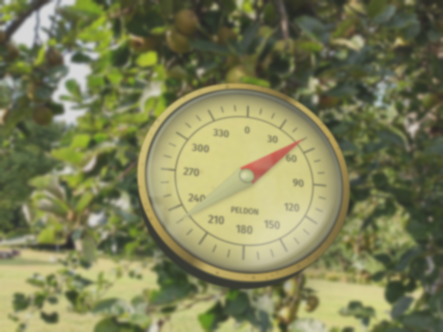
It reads 50 °
